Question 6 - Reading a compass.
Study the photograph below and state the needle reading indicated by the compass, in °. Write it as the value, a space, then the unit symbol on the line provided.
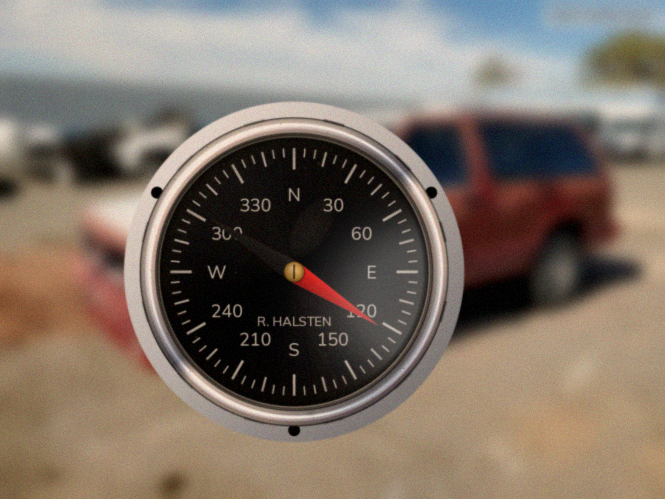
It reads 122.5 °
